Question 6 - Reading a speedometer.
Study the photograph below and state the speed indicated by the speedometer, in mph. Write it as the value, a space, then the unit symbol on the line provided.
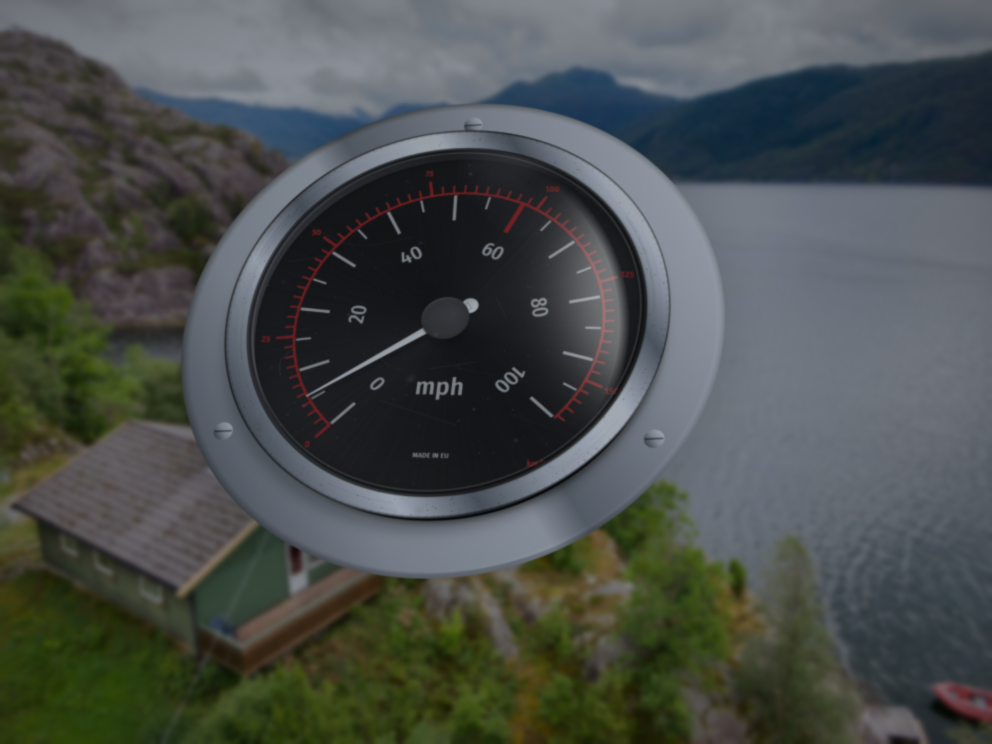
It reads 5 mph
